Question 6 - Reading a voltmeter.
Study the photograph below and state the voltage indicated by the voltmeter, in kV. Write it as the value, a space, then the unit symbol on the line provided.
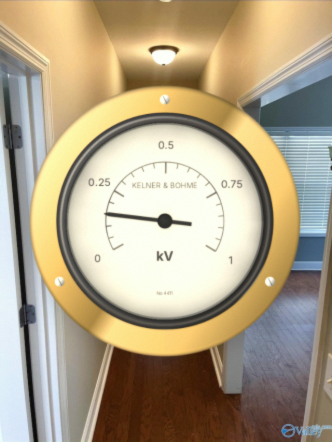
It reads 0.15 kV
